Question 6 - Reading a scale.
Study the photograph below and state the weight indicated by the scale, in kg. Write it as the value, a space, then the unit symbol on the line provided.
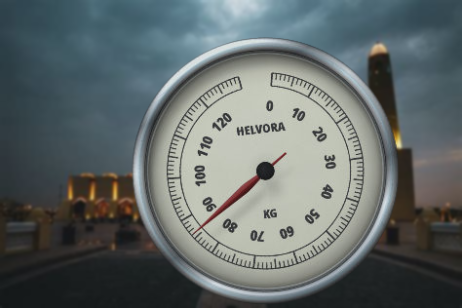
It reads 86 kg
